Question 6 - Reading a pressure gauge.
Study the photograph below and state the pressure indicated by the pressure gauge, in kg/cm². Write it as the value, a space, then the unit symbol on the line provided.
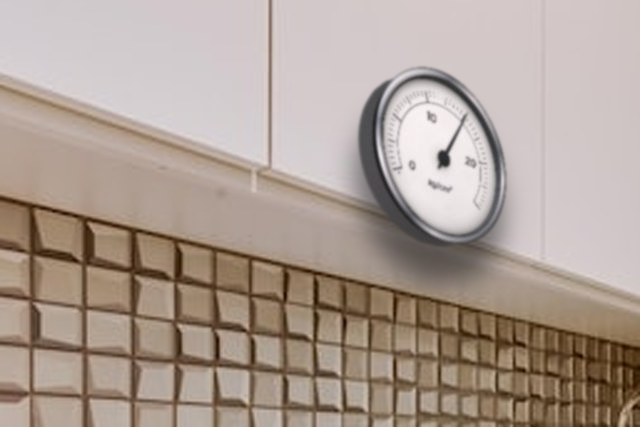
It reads 15 kg/cm²
